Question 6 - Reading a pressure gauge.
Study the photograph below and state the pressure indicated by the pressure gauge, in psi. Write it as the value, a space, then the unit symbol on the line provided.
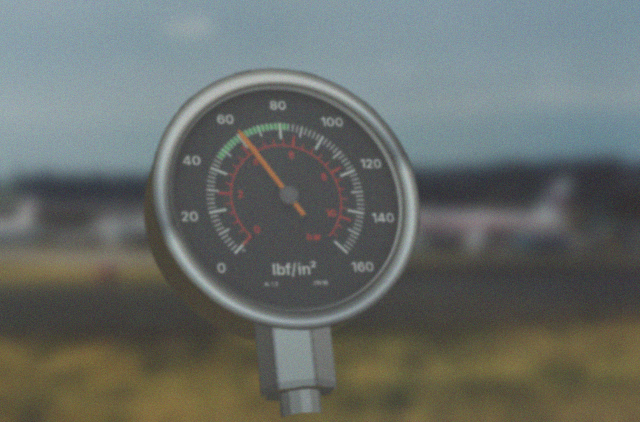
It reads 60 psi
